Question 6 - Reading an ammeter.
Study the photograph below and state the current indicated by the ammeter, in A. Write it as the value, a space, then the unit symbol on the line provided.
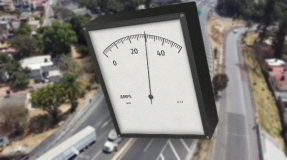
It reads 30 A
